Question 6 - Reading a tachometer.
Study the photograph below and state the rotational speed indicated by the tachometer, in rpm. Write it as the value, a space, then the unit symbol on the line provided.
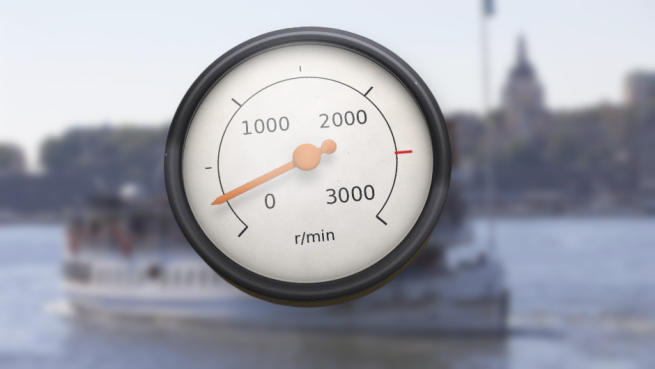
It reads 250 rpm
